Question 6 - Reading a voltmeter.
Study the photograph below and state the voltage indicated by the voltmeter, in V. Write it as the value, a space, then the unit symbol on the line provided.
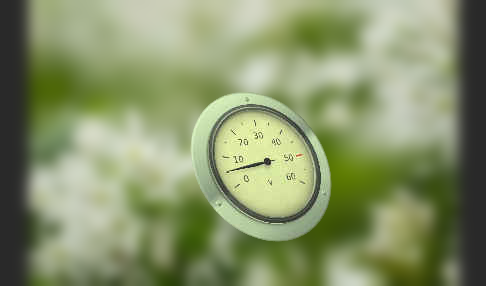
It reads 5 V
